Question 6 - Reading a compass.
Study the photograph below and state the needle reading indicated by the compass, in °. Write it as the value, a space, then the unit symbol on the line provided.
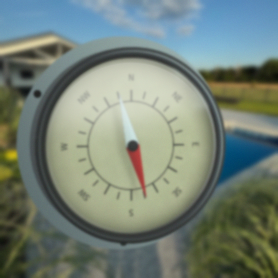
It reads 165 °
